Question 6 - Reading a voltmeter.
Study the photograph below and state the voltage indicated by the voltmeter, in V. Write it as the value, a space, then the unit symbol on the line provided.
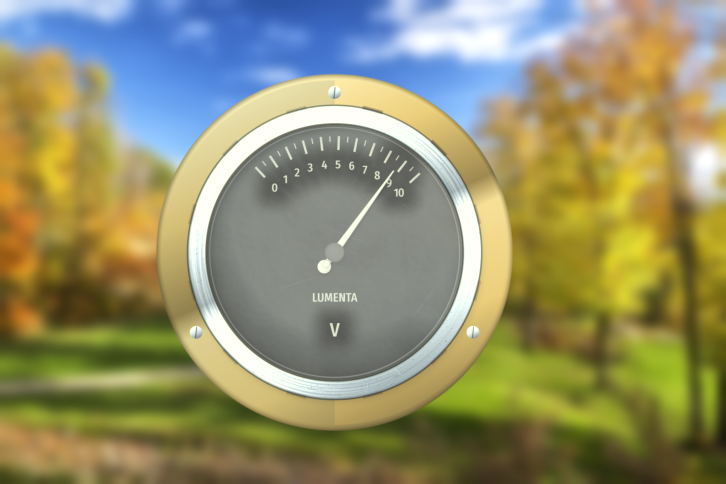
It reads 8.75 V
